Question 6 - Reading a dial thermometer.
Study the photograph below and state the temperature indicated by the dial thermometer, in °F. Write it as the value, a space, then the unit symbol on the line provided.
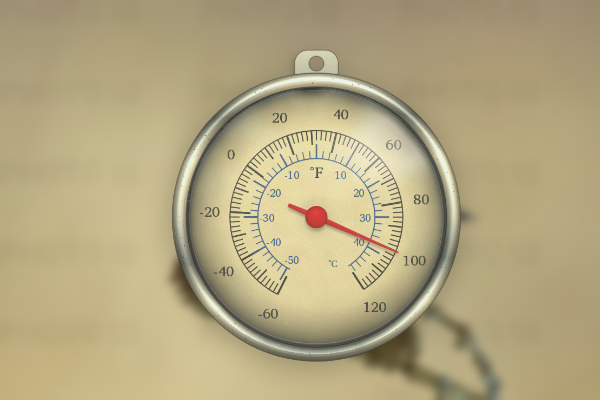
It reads 100 °F
